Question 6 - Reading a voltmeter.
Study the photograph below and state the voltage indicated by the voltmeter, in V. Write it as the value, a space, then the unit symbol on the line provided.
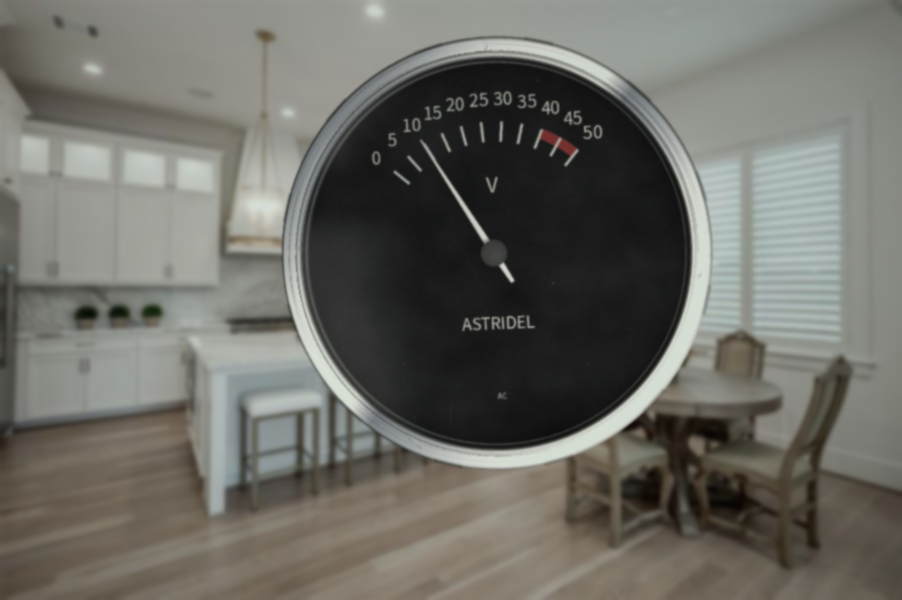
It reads 10 V
